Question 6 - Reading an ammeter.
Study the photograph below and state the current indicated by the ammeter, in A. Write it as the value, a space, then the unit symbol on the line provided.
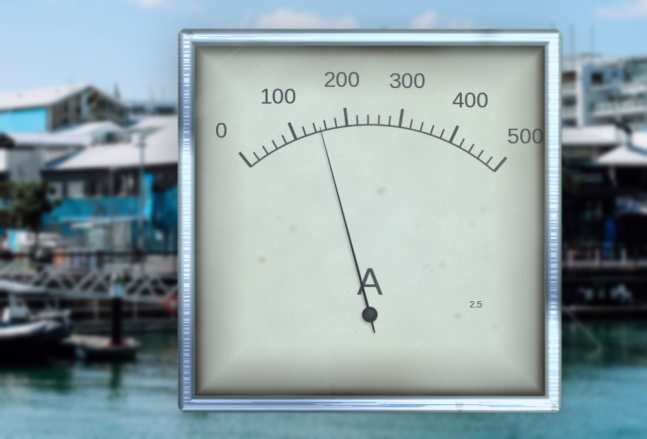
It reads 150 A
